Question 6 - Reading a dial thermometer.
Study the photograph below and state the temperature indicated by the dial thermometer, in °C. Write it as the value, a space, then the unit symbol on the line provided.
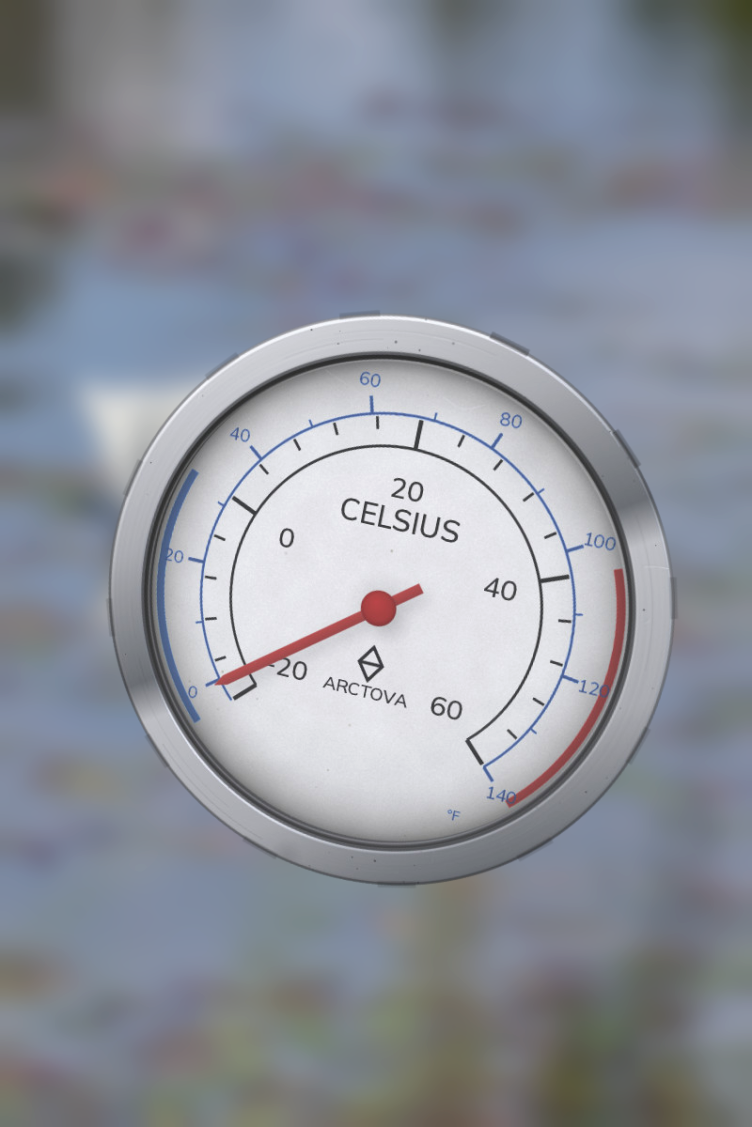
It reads -18 °C
